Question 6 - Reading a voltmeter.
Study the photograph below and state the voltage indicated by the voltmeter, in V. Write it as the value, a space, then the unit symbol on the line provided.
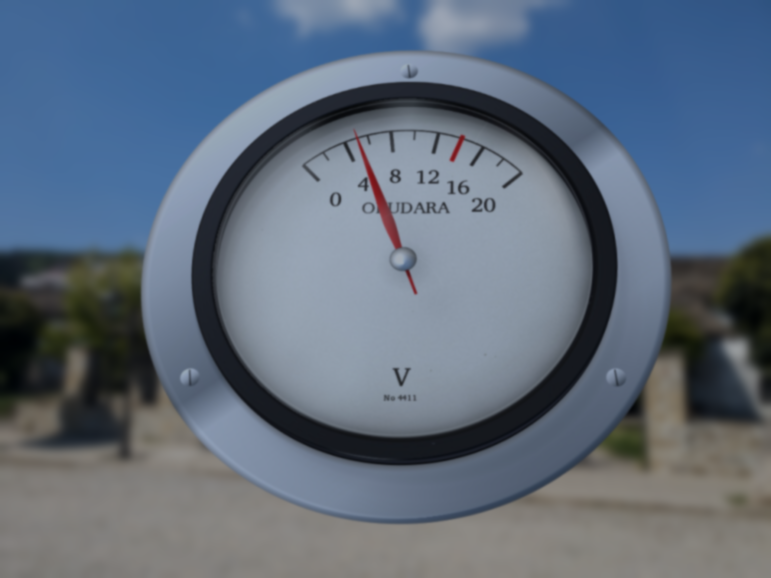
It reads 5 V
